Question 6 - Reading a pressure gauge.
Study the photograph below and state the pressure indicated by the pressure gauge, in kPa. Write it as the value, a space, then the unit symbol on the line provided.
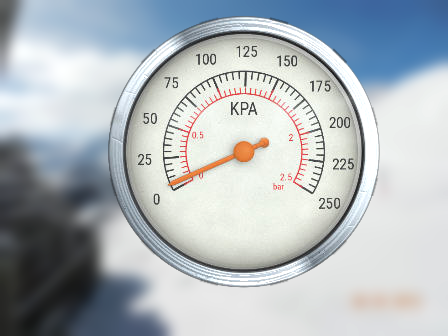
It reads 5 kPa
